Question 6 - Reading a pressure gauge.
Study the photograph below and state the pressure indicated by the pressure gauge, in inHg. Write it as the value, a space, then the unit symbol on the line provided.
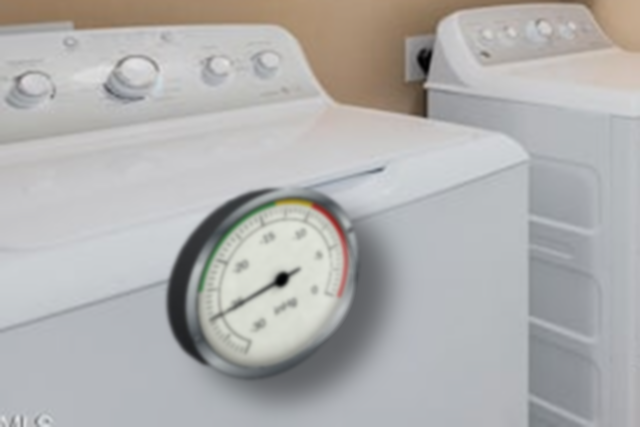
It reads -25 inHg
